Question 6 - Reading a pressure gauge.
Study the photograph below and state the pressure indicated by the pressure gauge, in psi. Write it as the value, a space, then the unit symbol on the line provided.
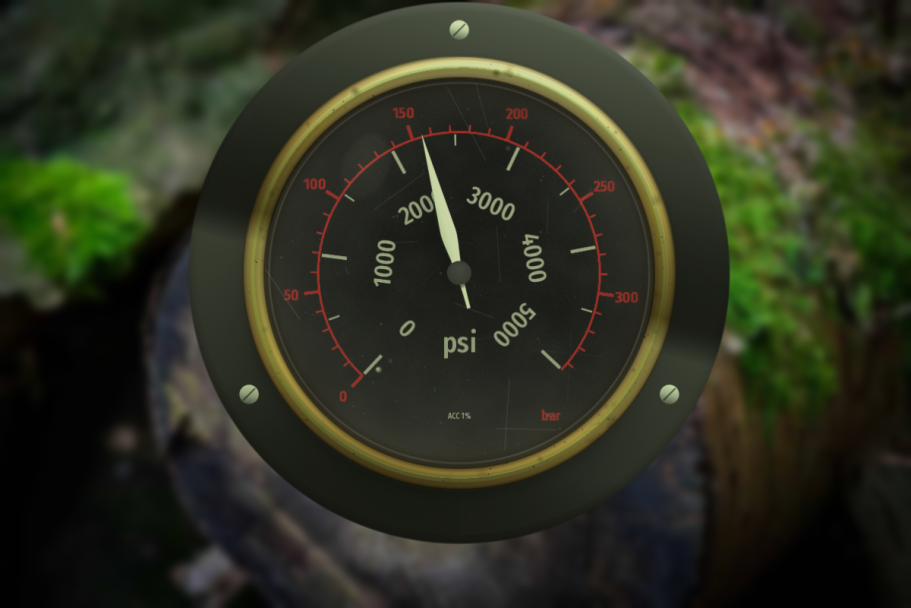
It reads 2250 psi
